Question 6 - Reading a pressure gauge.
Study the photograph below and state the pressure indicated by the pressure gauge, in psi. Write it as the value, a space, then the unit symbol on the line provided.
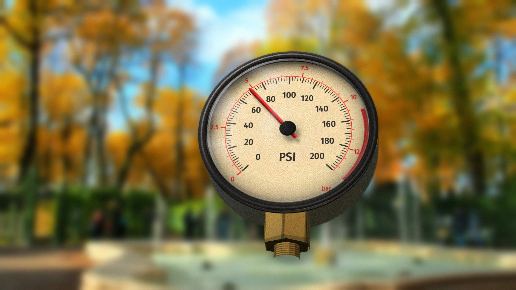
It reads 70 psi
